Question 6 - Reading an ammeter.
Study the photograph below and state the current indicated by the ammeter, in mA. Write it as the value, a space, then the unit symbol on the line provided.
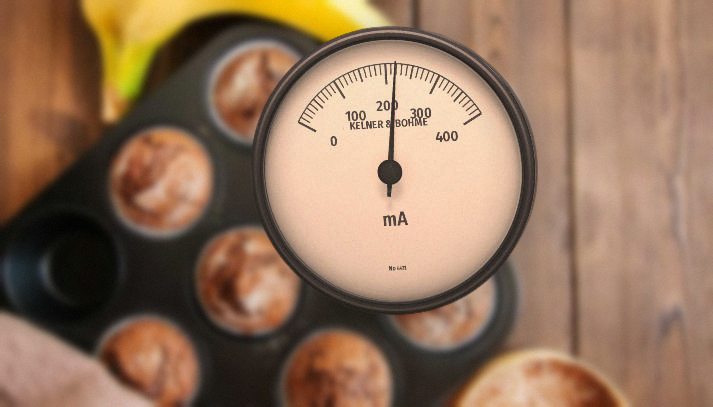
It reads 220 mA
